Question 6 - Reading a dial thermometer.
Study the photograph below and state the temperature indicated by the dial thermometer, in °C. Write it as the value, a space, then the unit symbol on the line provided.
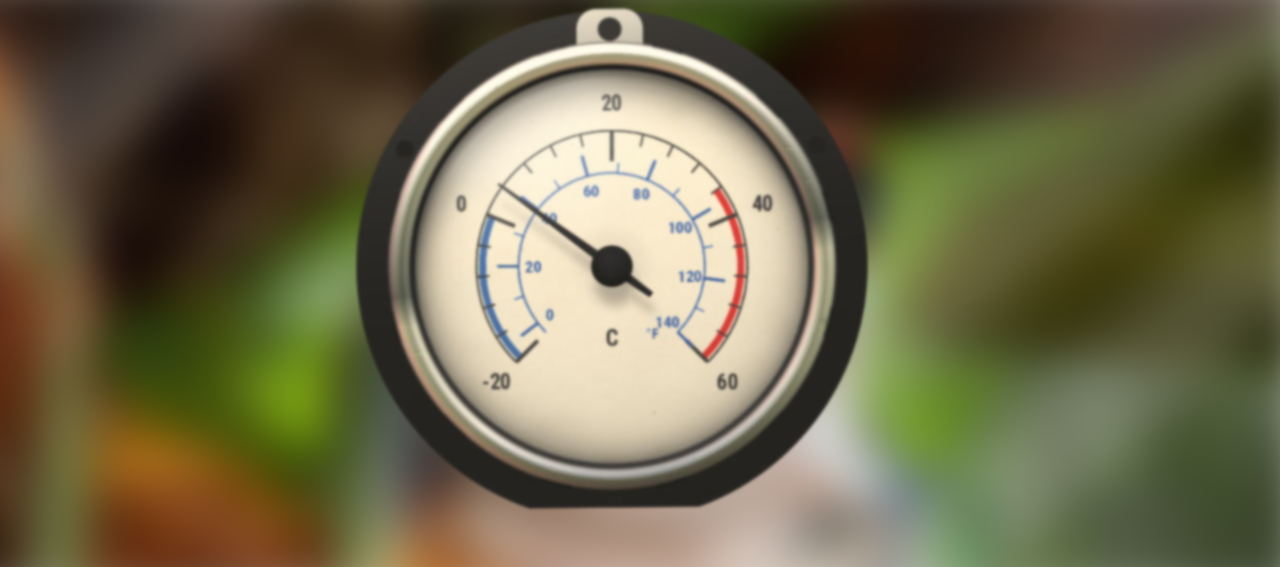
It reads 4 °C
